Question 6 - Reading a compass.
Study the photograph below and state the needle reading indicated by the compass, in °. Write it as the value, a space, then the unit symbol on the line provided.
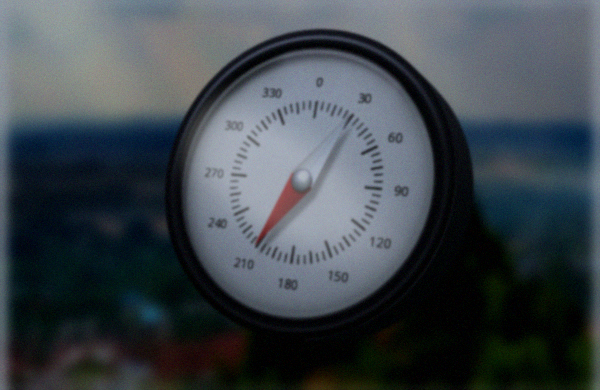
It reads 210 °
